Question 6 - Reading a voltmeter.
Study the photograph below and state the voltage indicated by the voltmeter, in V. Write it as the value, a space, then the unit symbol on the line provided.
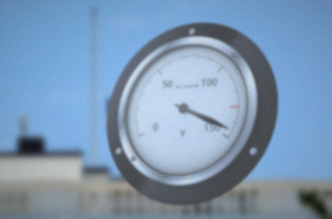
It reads 145 V
